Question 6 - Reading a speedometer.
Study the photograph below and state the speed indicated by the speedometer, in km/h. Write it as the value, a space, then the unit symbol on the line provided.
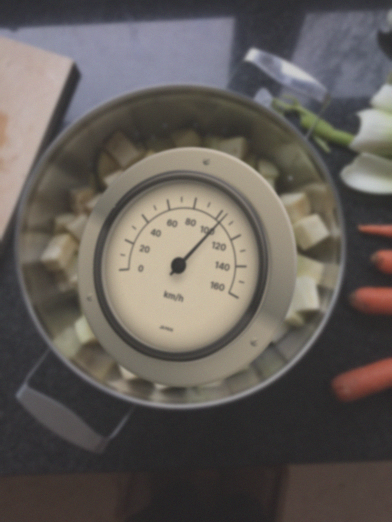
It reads 105 km/h
